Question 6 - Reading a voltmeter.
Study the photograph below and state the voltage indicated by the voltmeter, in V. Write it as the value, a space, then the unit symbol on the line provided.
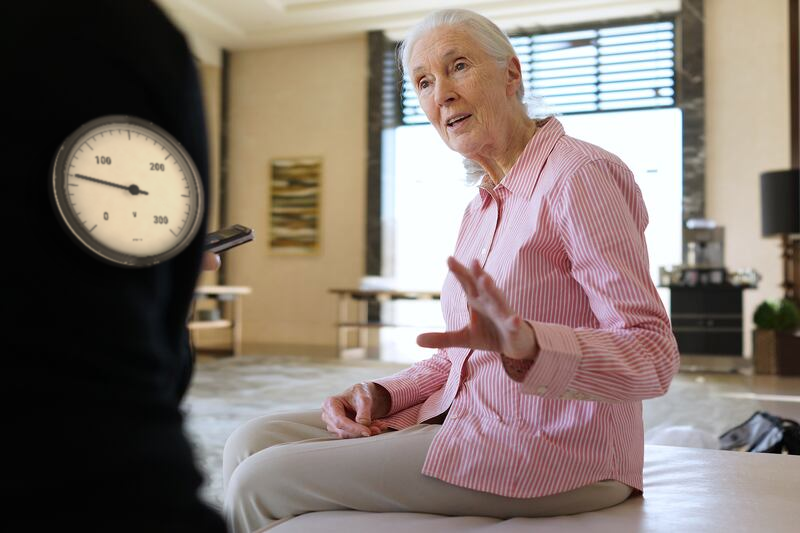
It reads 60 V
